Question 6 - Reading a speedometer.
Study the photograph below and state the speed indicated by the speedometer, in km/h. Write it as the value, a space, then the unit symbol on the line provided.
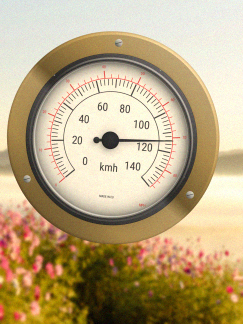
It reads 114 km/h
